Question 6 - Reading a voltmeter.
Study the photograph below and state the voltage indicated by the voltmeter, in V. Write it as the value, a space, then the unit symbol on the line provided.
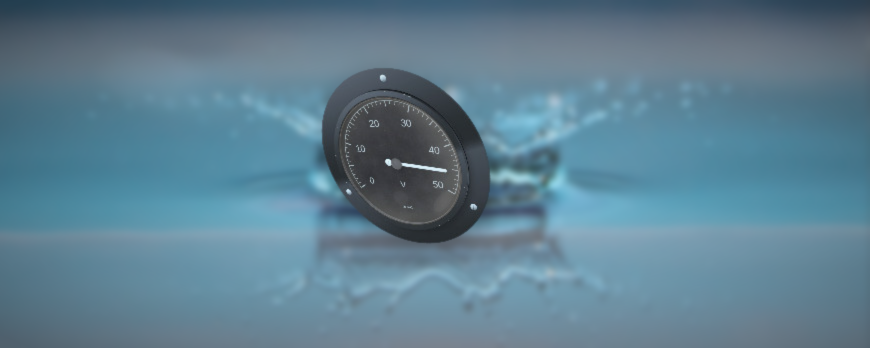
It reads 45 V
